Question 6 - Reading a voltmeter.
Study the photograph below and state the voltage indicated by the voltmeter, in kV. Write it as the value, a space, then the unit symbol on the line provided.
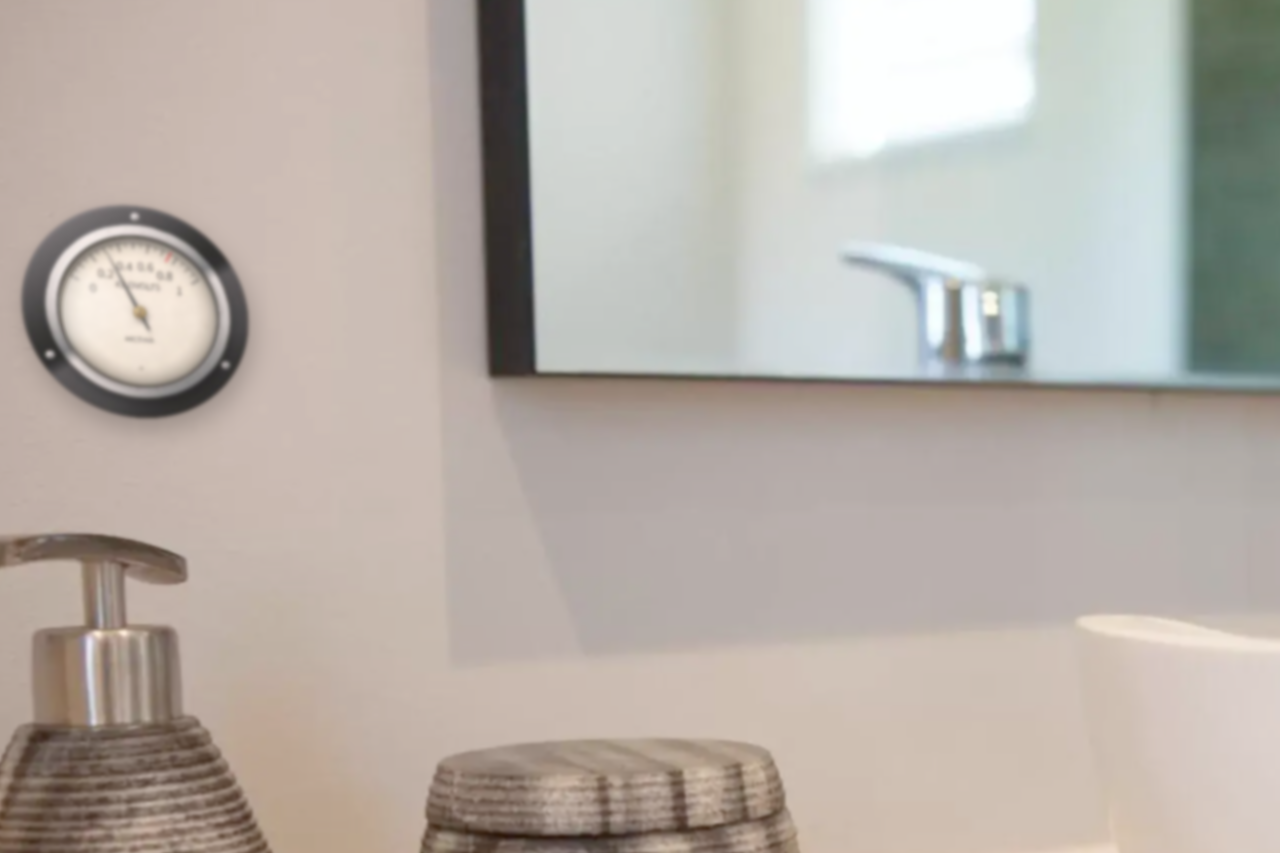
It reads 0.3 kV
